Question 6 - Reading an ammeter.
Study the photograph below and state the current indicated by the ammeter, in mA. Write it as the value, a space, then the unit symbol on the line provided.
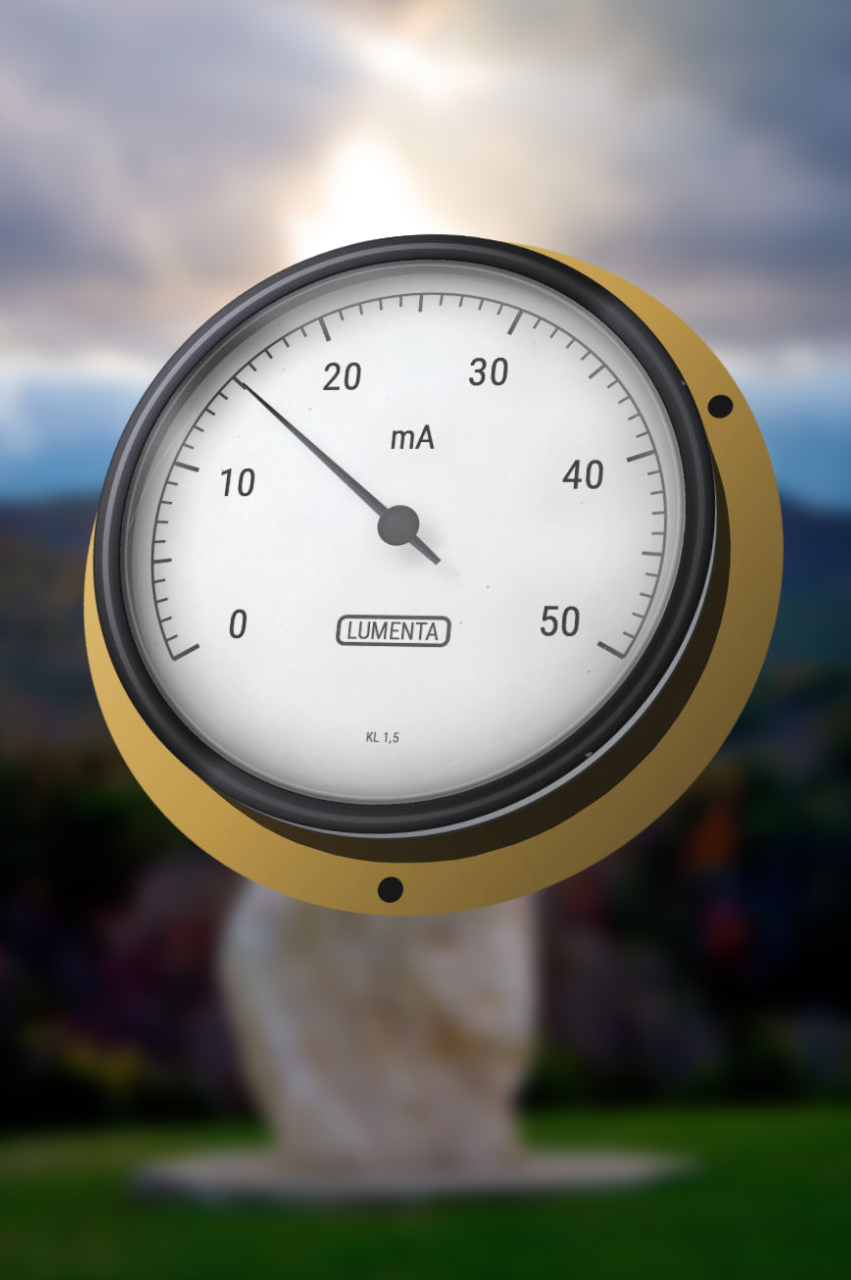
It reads 15 mA
